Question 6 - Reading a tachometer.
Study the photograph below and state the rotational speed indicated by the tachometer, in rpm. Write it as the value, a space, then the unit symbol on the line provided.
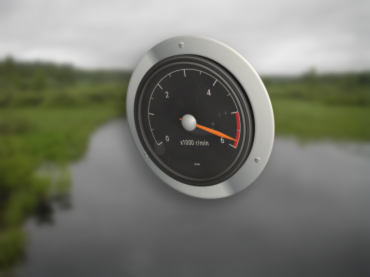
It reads 5750 rpm
